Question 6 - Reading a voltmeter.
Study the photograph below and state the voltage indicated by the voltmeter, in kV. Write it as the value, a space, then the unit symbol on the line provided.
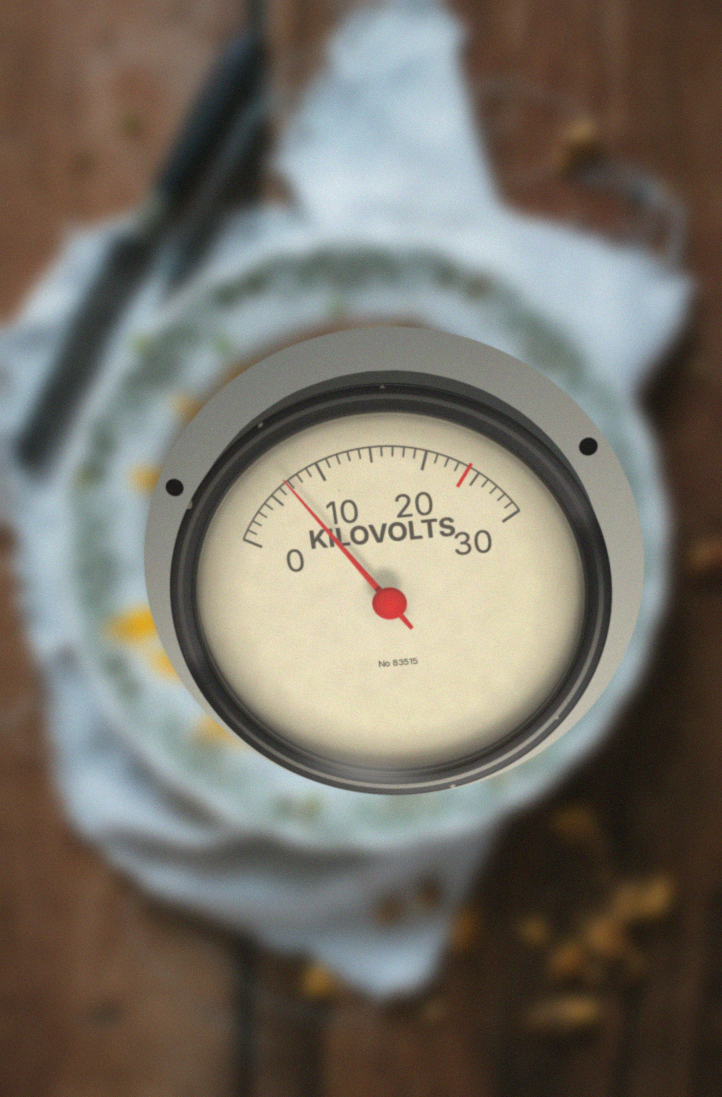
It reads 7 kV
